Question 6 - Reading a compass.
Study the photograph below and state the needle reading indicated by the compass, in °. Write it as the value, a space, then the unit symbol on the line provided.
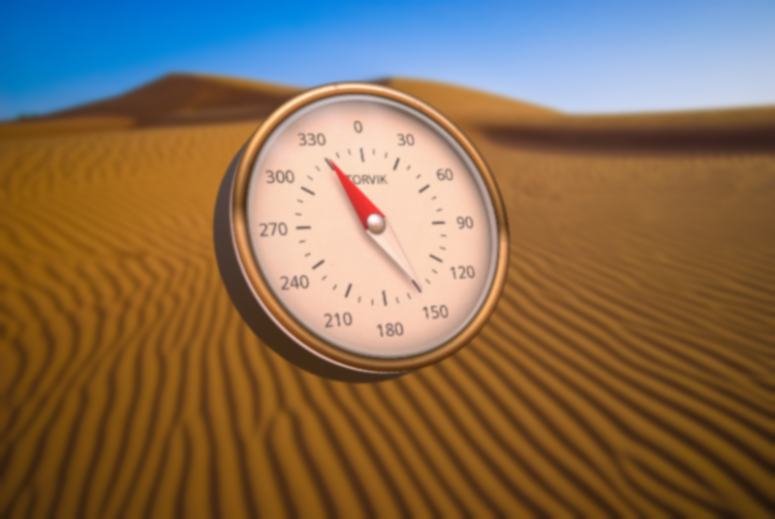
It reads 330 °
